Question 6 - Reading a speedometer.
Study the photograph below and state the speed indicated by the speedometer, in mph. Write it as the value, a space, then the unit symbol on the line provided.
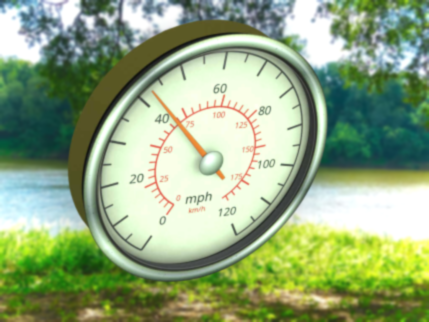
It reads 42.5 mph
